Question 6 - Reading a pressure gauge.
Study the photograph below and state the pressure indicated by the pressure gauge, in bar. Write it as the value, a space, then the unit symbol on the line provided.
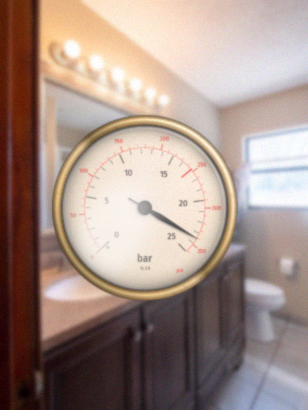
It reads 23.5 bar
